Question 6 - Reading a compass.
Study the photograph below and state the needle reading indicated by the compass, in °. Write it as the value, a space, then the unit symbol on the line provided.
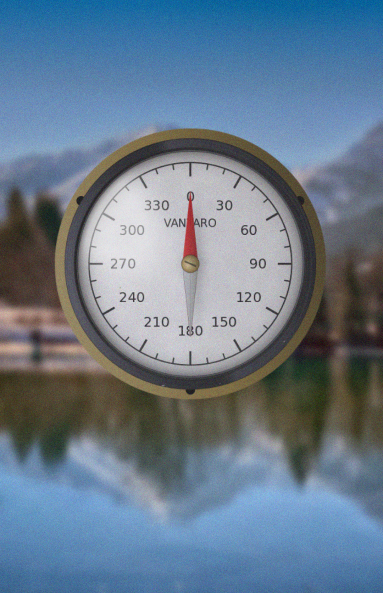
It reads 0 °
